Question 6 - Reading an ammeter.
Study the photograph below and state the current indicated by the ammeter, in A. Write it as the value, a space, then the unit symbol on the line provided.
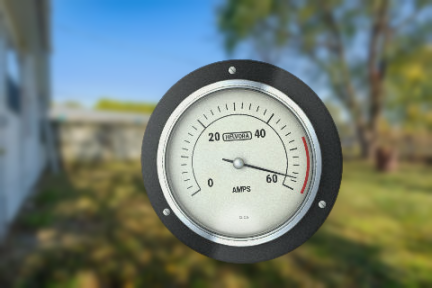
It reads 57 A
